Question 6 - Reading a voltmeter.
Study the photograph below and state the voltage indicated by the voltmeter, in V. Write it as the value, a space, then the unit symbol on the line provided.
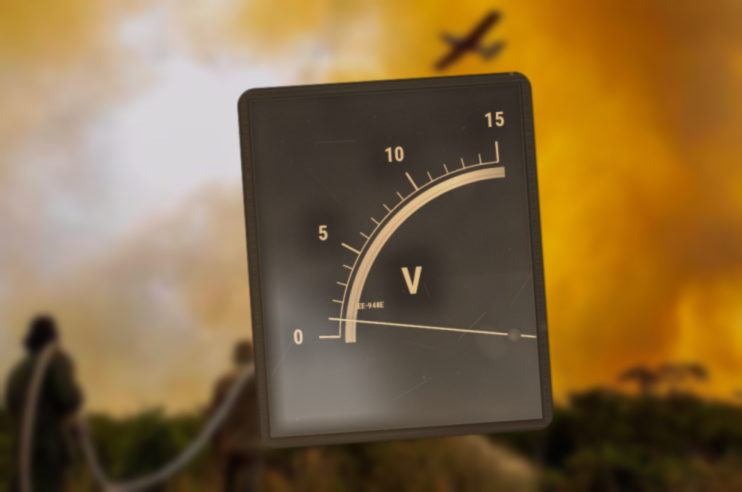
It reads 1 V
